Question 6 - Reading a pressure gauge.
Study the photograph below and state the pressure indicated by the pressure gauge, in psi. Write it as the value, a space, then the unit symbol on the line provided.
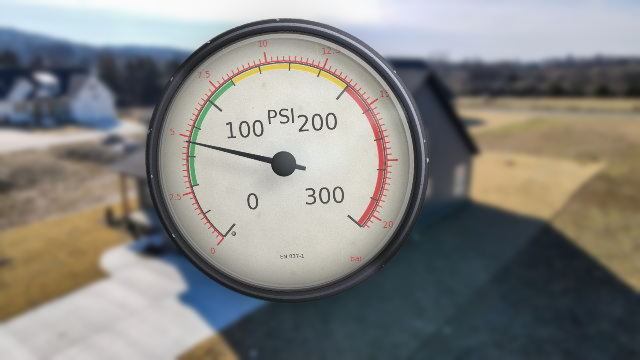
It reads 70 psi
